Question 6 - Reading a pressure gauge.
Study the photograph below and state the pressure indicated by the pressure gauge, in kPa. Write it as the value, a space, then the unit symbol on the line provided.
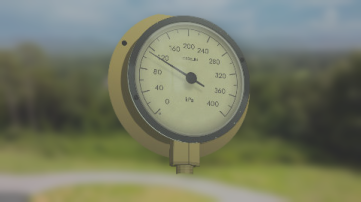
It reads 110 kPa
